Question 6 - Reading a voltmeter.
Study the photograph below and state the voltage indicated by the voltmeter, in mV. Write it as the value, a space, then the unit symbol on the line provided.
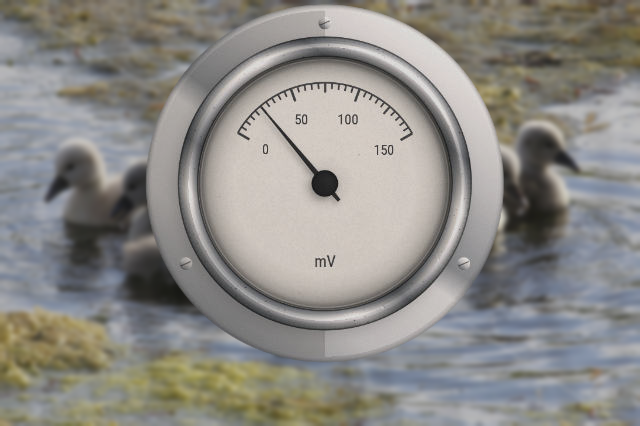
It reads 25 mV
